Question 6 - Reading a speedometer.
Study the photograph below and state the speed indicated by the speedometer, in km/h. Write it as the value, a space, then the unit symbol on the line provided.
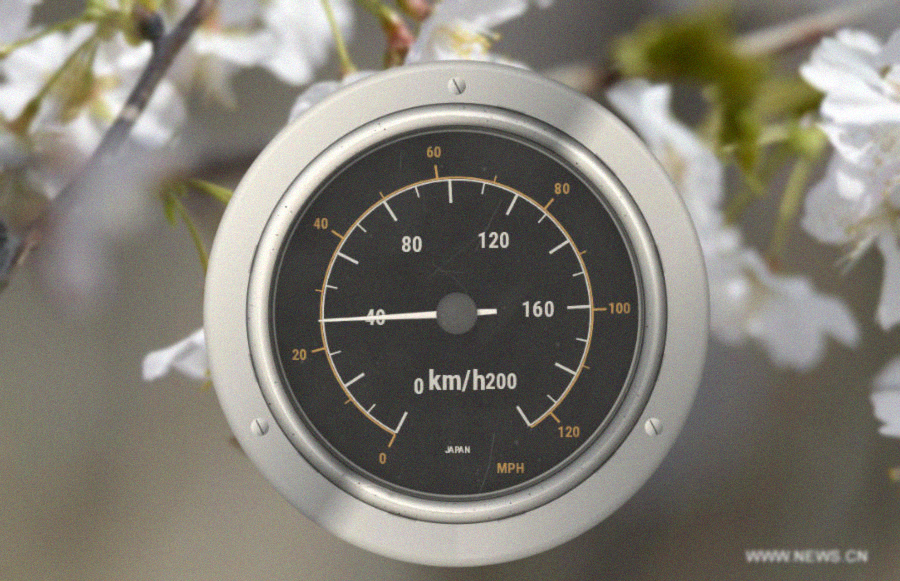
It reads 40 km/h
